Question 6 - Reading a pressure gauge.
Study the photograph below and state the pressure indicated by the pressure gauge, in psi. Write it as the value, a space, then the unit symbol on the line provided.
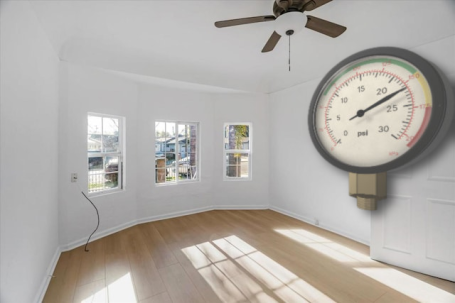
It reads 22.5 psi
